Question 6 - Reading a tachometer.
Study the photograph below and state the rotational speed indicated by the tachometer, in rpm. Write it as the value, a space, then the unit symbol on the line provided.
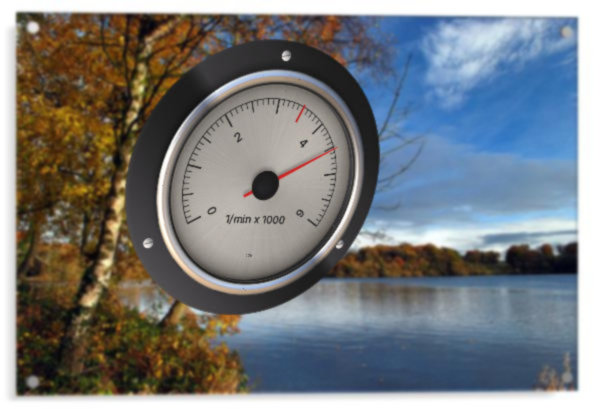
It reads 4500 rpm
